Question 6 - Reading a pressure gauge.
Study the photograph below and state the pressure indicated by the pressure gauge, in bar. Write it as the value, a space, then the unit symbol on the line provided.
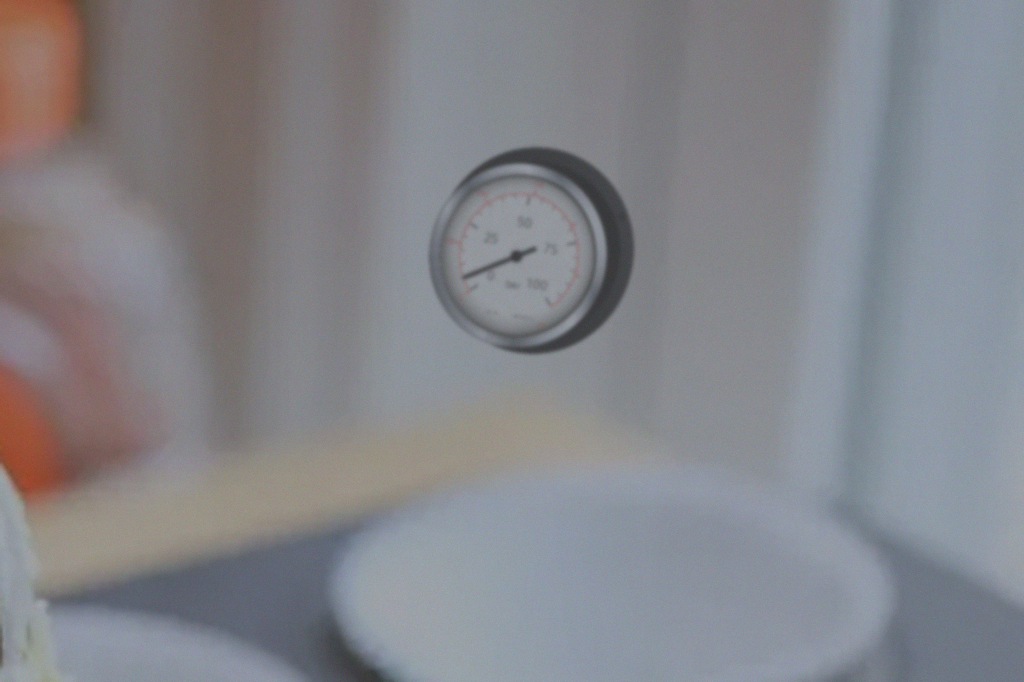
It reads 5 bar
